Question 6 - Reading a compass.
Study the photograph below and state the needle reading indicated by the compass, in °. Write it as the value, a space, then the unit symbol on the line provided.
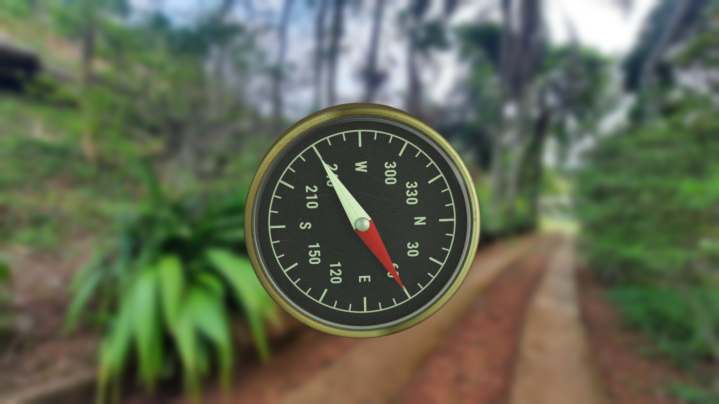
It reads 60 °
